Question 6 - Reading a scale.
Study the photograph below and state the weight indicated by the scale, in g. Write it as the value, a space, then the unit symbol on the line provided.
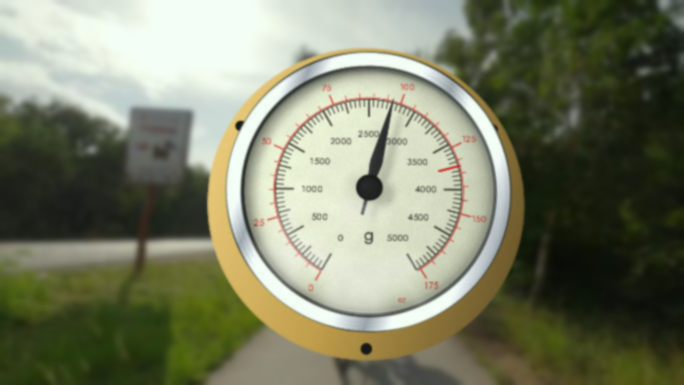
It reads 2750 g
